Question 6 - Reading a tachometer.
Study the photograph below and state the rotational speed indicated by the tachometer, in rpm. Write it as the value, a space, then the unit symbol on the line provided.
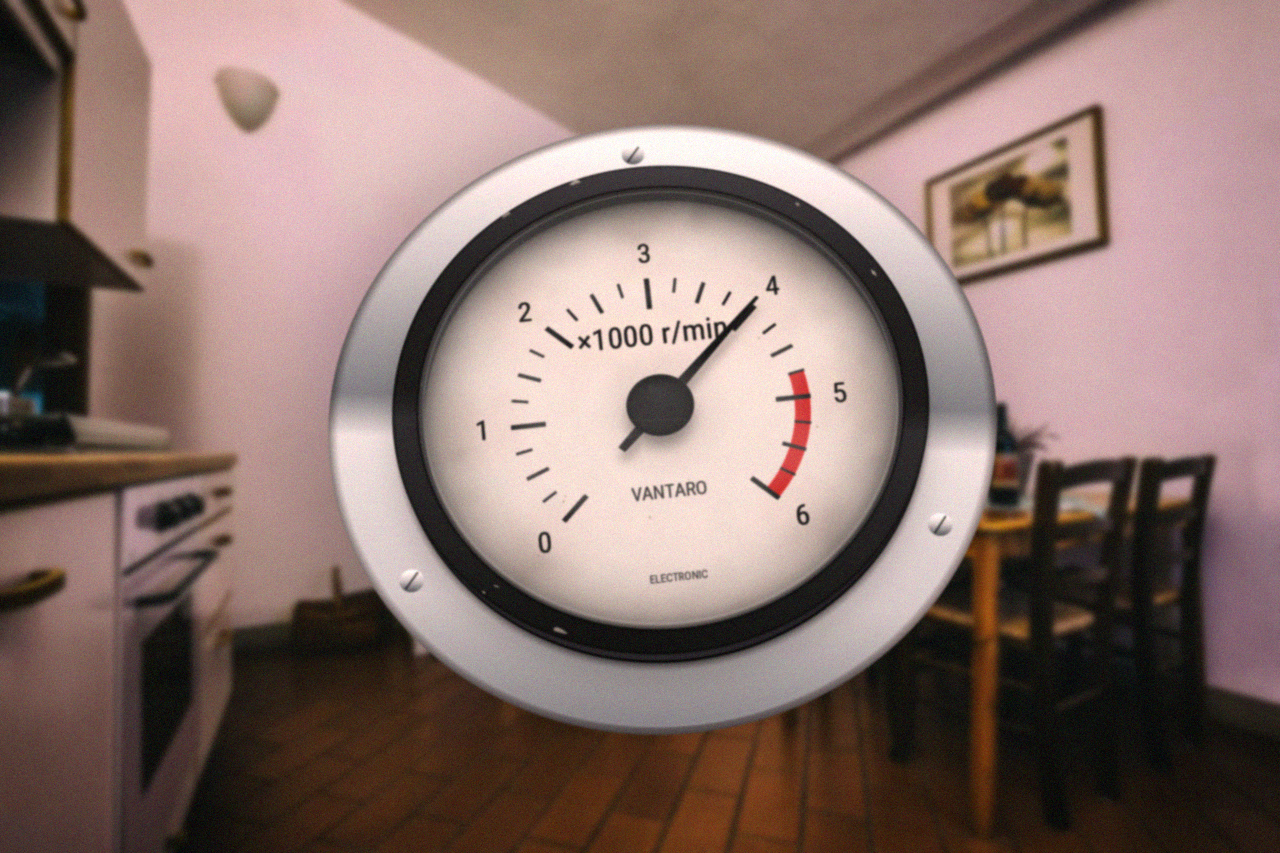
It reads 4000 rpm
